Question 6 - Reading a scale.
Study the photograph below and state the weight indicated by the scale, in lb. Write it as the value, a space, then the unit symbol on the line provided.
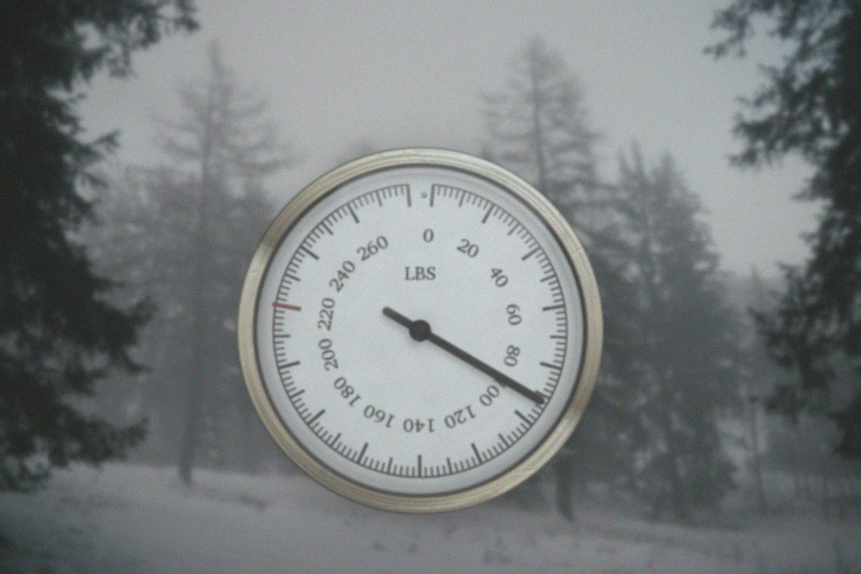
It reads 92 lb
